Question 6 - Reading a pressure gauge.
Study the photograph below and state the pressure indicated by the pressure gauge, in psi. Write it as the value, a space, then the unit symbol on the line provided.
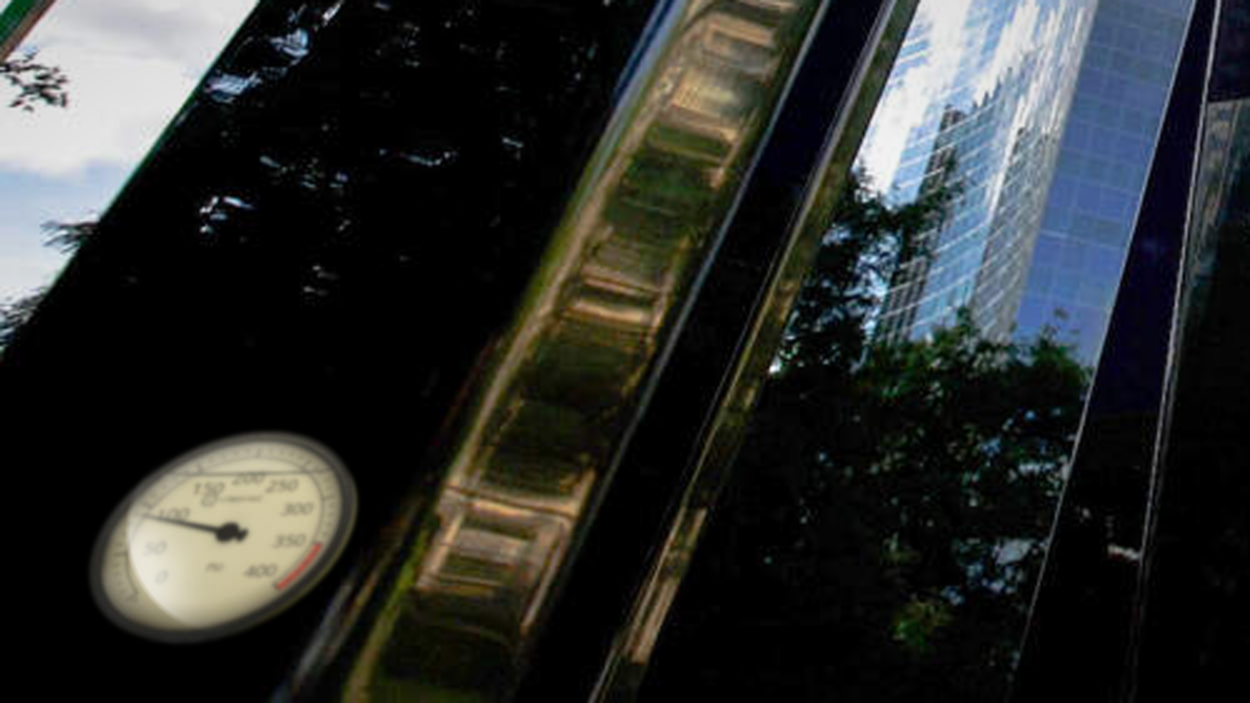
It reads 90 psi
